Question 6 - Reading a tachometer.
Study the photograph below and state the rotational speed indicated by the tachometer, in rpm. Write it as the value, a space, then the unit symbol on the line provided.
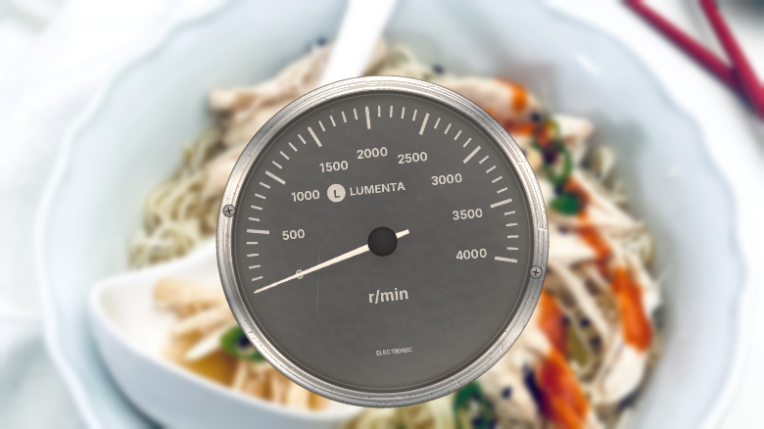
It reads 0 rpm
